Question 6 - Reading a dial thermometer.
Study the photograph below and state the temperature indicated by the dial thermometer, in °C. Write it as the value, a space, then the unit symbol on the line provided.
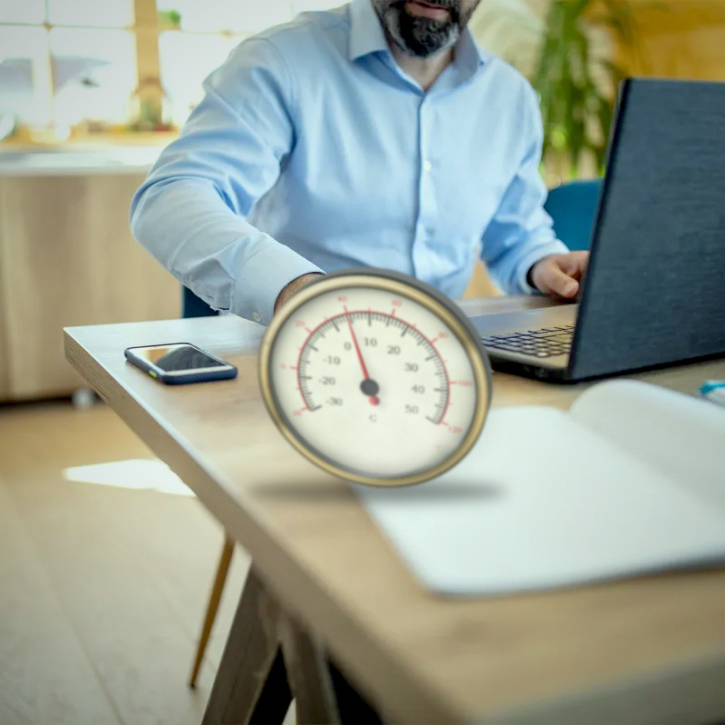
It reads 5 °C
